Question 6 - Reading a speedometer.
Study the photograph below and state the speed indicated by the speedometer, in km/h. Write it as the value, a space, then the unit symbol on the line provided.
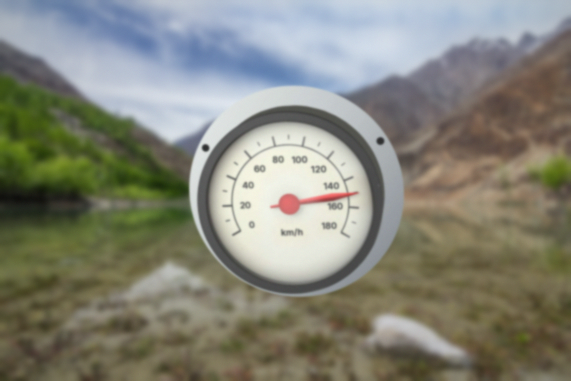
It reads 150 km/h
